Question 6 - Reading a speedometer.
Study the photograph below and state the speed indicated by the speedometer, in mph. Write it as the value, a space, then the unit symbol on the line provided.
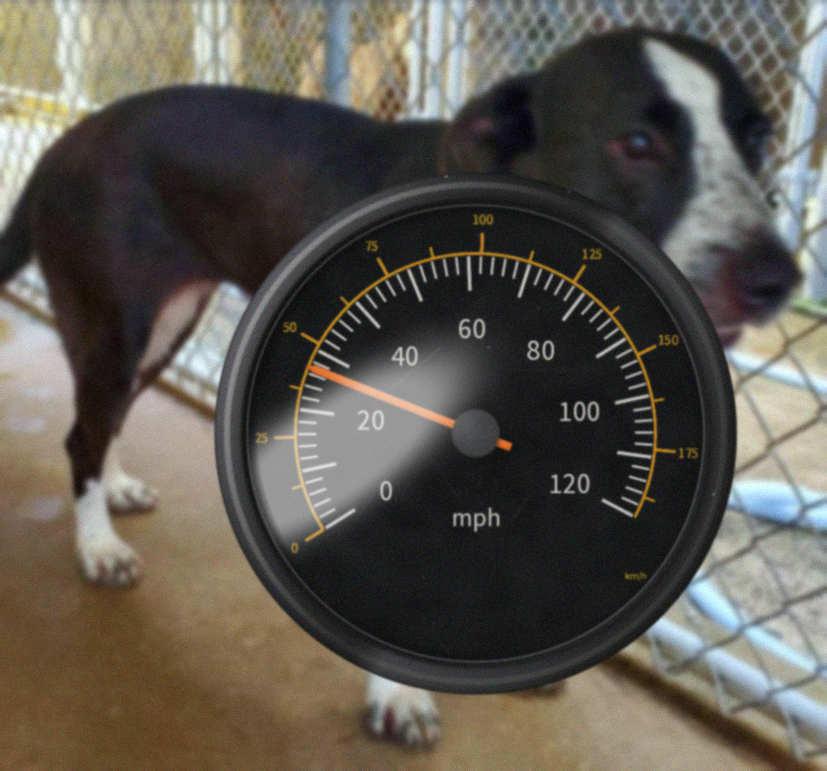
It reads 27 mph
